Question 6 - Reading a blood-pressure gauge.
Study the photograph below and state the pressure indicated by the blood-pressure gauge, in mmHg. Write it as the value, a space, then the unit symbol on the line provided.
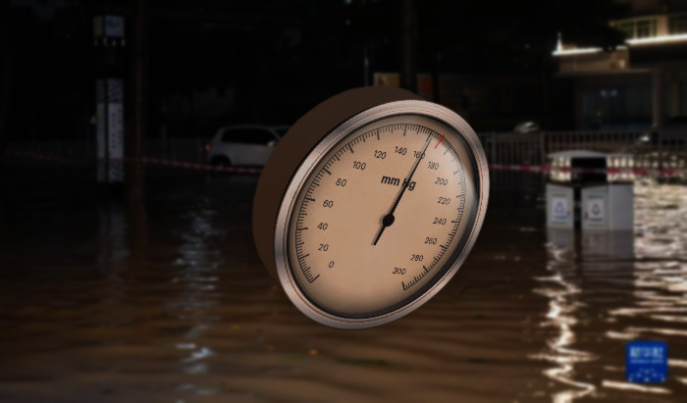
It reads 160 mmHg
